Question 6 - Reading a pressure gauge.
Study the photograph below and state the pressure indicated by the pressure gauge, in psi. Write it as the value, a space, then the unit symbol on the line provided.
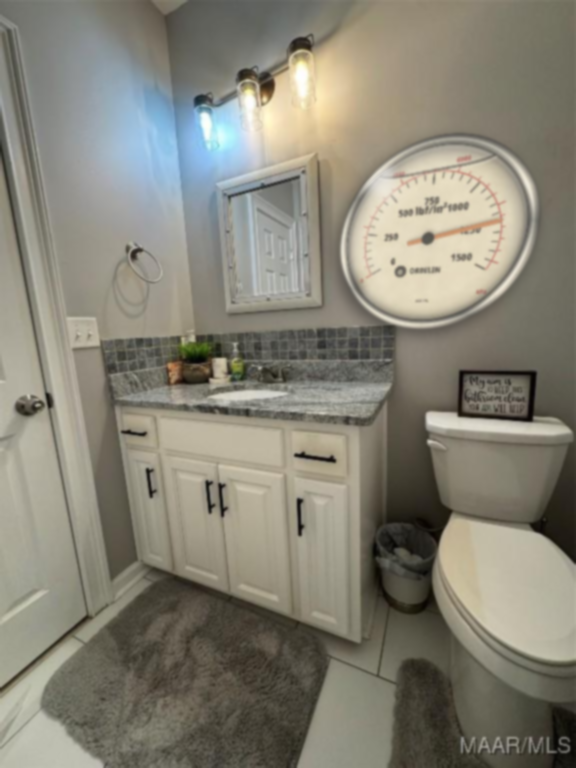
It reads 1250 psi
